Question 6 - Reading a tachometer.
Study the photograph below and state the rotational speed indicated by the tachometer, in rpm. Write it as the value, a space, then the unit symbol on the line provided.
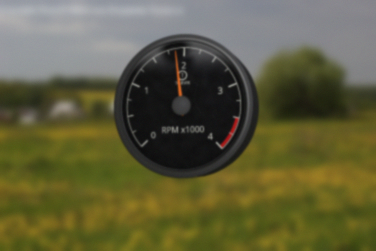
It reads 1875 rpm
